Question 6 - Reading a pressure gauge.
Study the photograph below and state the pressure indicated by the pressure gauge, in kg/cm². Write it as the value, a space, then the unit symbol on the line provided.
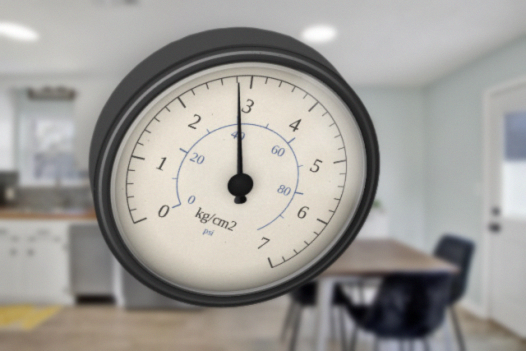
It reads 2.8 kg/cm²
